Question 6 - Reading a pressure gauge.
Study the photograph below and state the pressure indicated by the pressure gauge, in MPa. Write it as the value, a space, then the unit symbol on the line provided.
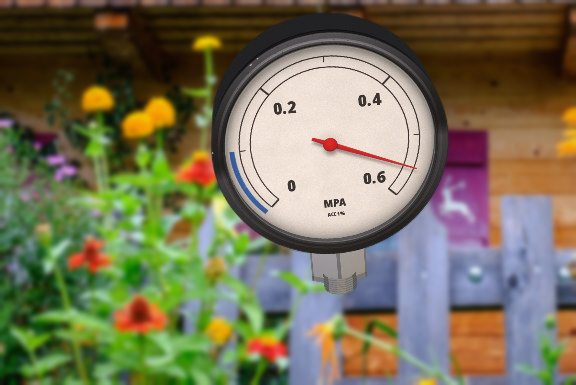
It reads 0.55 MPa
